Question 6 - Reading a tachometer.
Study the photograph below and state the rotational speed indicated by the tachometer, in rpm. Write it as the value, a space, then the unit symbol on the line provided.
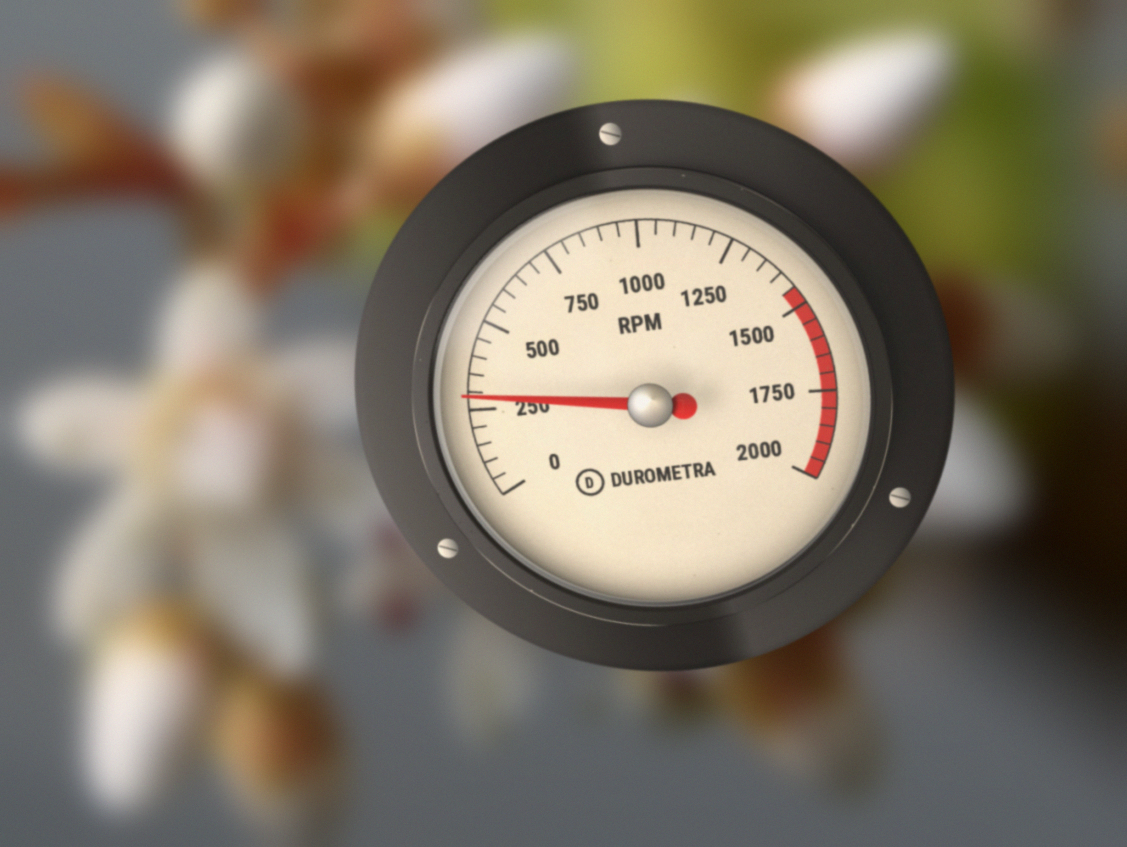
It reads 300 rpm
